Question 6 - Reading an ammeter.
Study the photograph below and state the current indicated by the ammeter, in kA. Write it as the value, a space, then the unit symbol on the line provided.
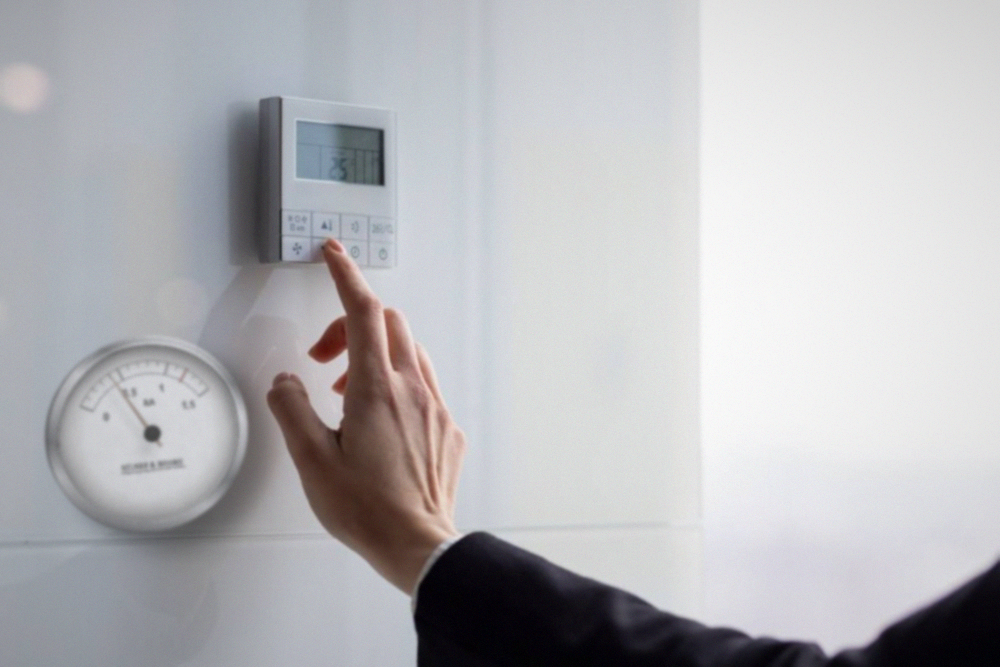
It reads 0.4 kA
